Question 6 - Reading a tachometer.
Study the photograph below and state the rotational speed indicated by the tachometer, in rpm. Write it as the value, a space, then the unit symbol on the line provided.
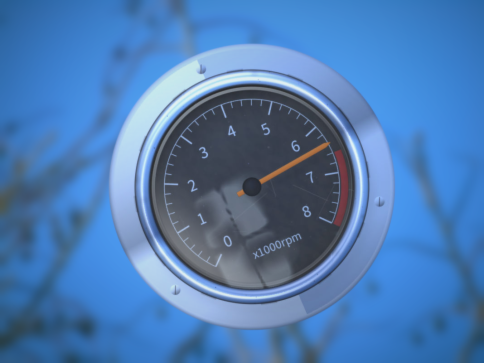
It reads 6400 rpm
